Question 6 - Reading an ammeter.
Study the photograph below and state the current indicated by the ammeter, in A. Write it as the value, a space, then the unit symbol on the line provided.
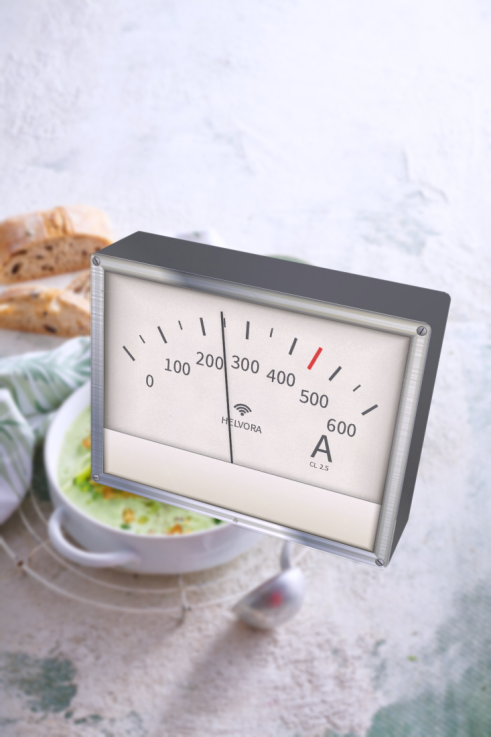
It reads 250 A
